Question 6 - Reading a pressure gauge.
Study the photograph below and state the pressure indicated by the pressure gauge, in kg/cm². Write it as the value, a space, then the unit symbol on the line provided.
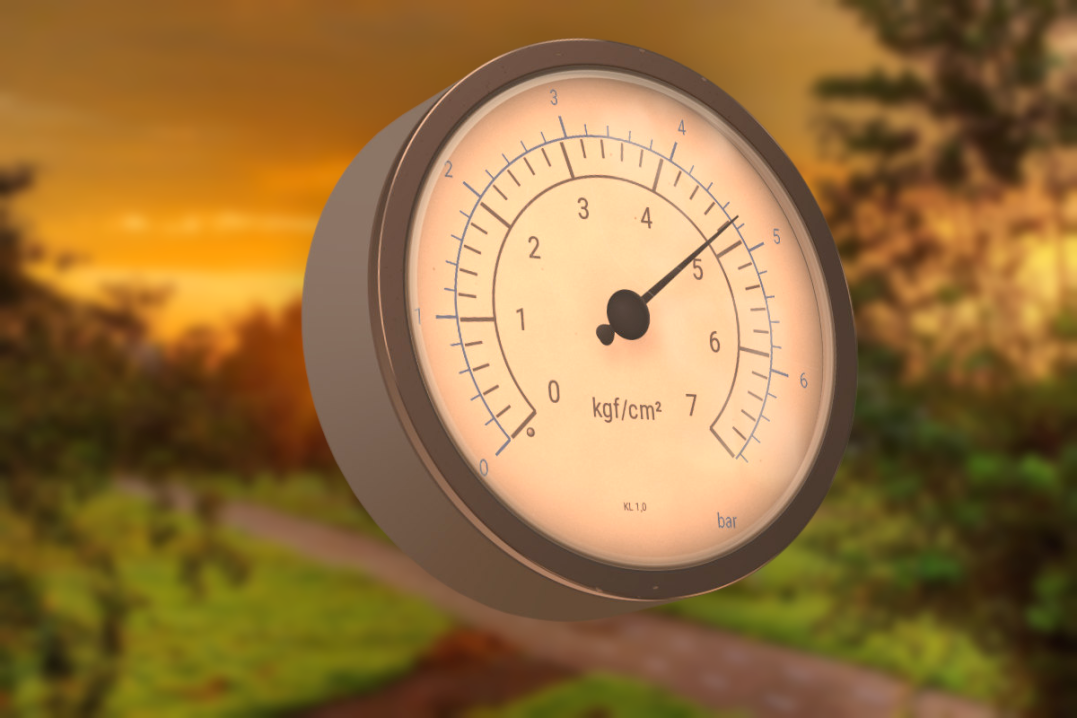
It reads 4.8 kg/cm²
